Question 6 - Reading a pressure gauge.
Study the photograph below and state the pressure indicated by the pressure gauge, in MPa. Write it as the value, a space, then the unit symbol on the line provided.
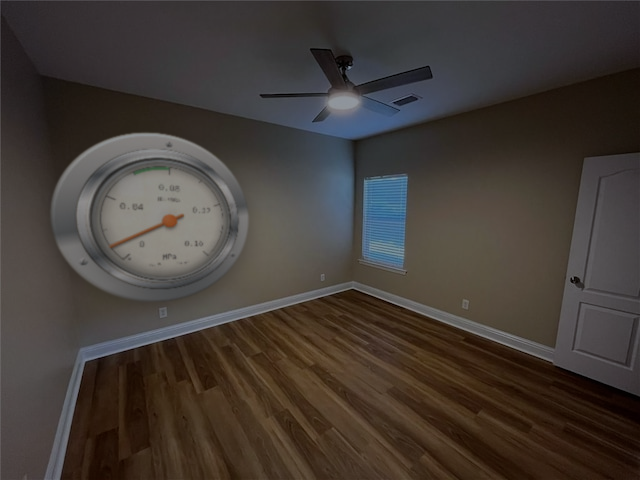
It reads 0.01 MPa
